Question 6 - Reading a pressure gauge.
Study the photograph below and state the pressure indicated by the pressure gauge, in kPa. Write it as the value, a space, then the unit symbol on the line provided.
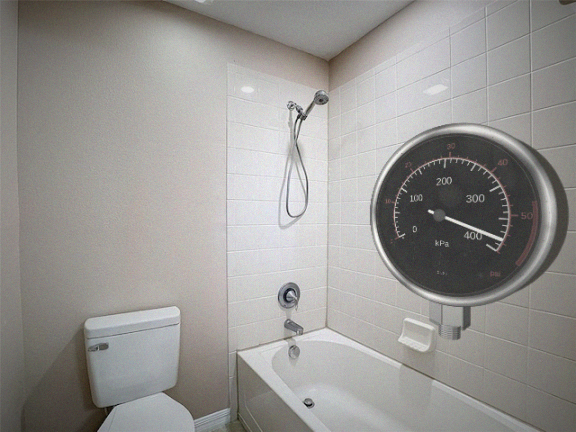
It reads 380 kPa
